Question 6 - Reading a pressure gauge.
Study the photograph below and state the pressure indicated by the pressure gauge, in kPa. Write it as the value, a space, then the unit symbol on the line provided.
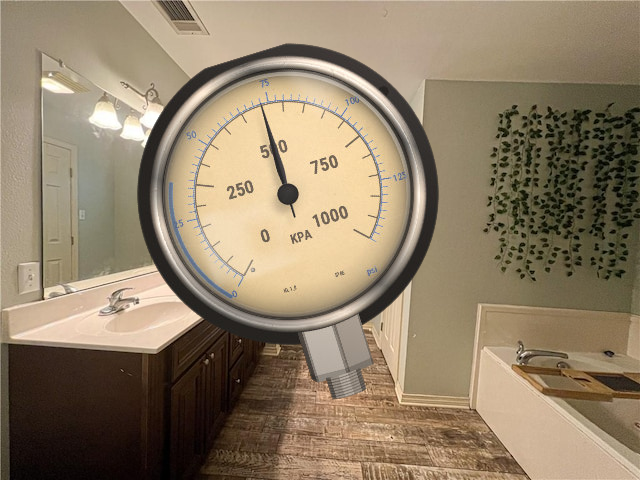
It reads 500 kPa
